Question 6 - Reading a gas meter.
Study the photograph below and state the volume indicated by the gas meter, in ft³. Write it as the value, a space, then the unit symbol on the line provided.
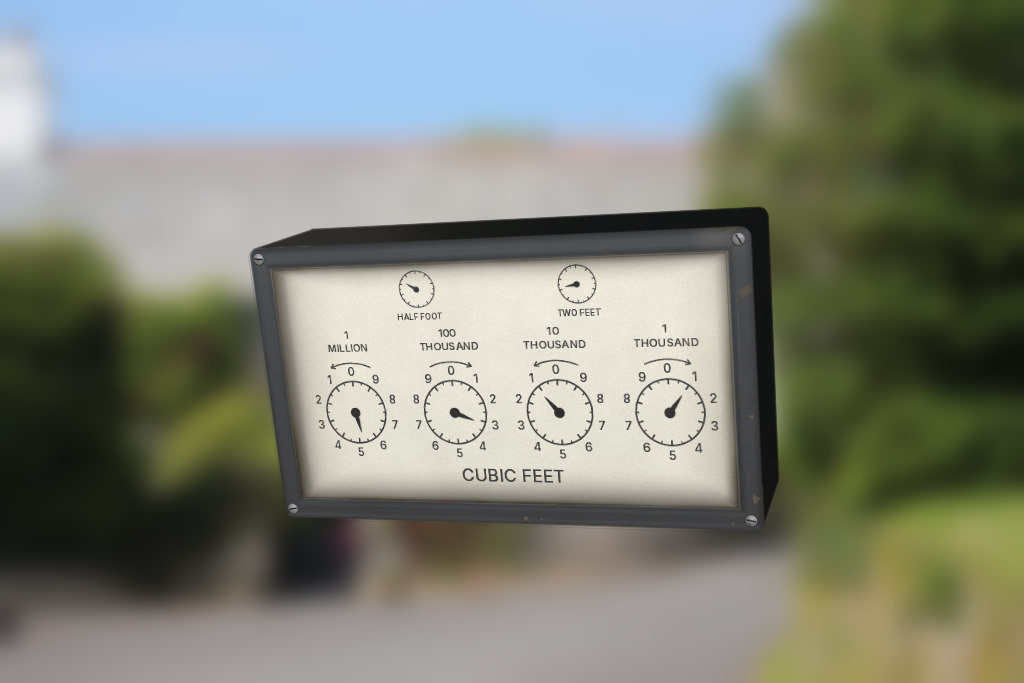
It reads 531100 ft³
